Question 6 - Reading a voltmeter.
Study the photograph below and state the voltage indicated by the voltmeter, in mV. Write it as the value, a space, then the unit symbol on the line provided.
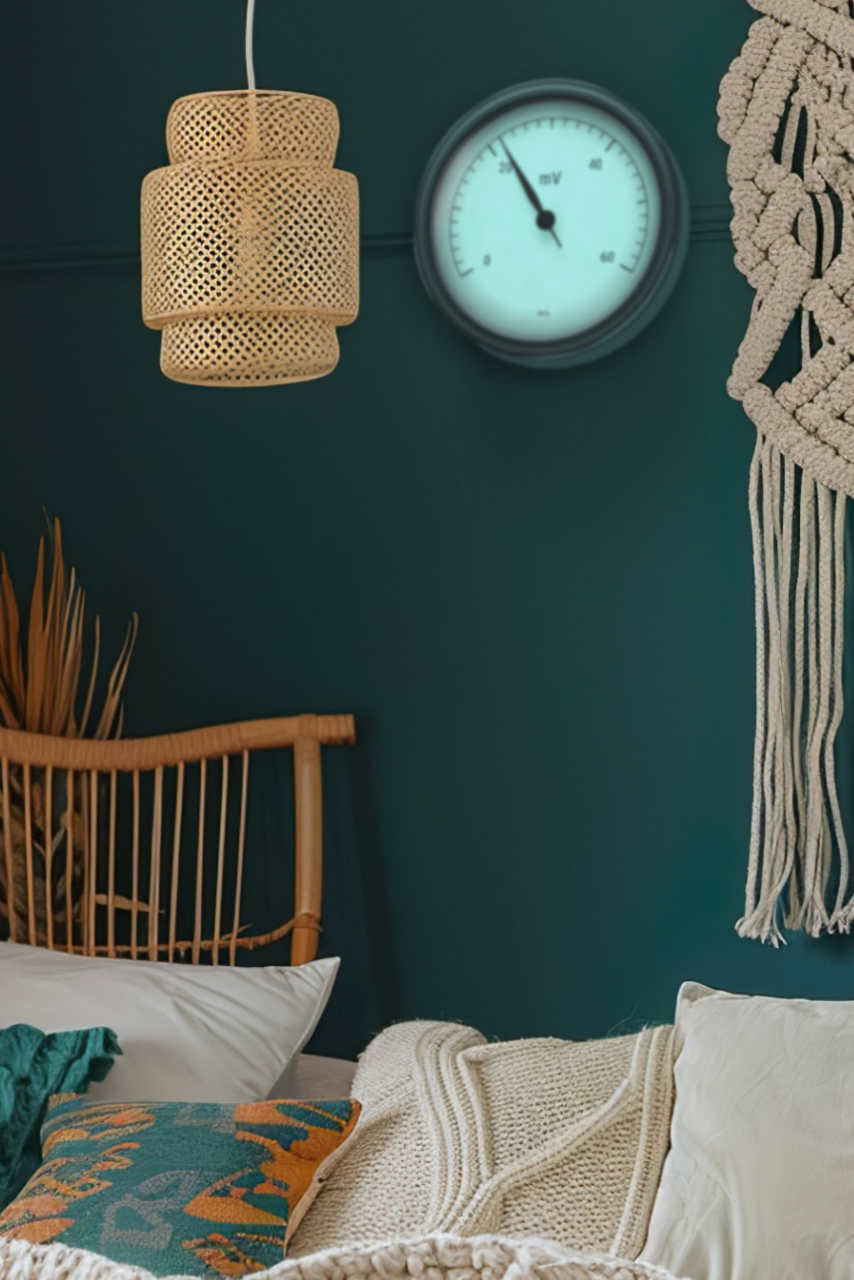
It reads 22 mV
